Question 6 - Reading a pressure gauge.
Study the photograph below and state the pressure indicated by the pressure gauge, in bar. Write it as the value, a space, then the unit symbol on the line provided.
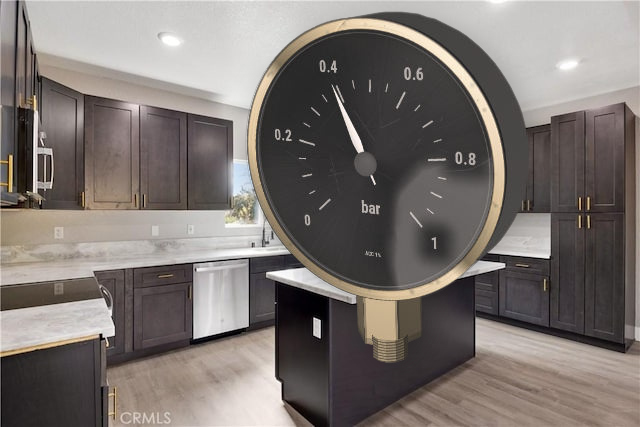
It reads 0.4 bar
